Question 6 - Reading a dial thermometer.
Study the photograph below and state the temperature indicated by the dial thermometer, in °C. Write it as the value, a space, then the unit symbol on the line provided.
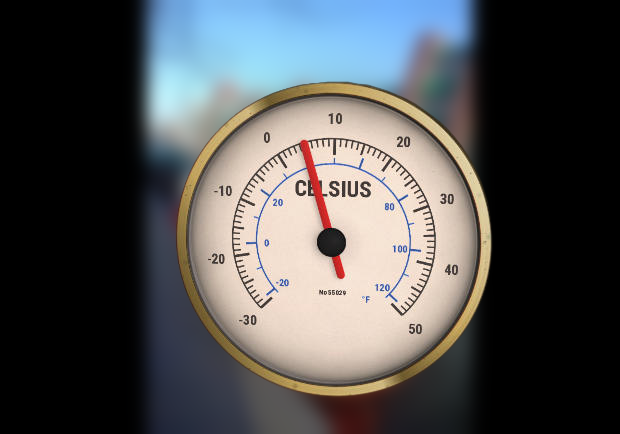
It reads 5 °C
